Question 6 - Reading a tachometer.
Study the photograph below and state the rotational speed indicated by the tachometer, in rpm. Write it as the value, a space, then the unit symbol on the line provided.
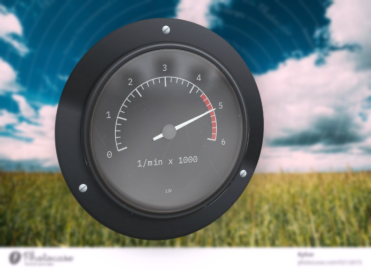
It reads 5000 rpm
